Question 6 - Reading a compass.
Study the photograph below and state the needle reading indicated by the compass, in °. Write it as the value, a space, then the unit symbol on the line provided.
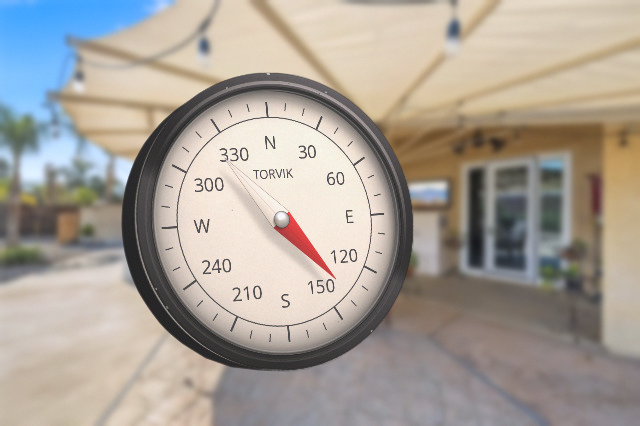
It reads 140 °
